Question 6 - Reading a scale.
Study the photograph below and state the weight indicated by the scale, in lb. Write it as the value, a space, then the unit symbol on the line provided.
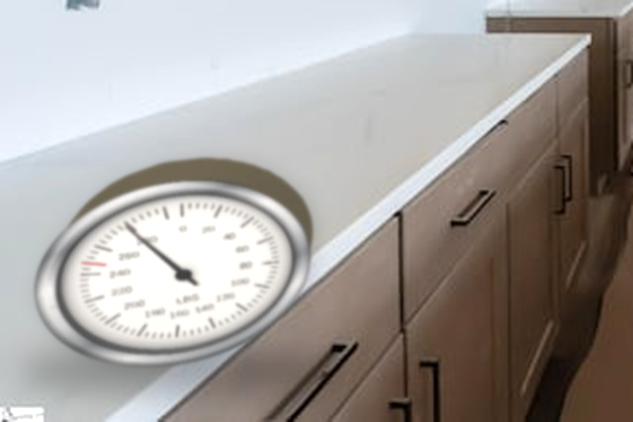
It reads 280 lb
